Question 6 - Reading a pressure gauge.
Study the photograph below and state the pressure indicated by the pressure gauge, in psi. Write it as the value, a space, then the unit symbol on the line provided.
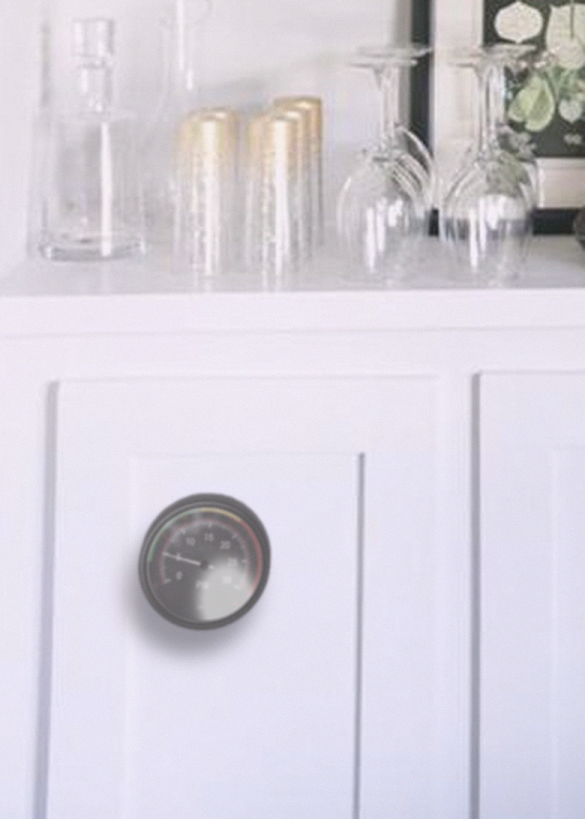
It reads 5 psi
